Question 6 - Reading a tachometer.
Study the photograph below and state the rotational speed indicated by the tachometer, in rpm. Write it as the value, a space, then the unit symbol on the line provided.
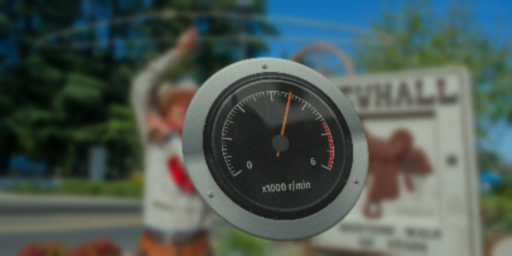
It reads 3500 rpm
